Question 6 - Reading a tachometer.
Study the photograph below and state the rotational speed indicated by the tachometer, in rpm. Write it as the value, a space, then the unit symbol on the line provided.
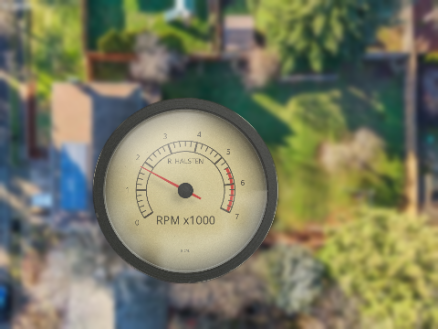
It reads 1800 rpm
